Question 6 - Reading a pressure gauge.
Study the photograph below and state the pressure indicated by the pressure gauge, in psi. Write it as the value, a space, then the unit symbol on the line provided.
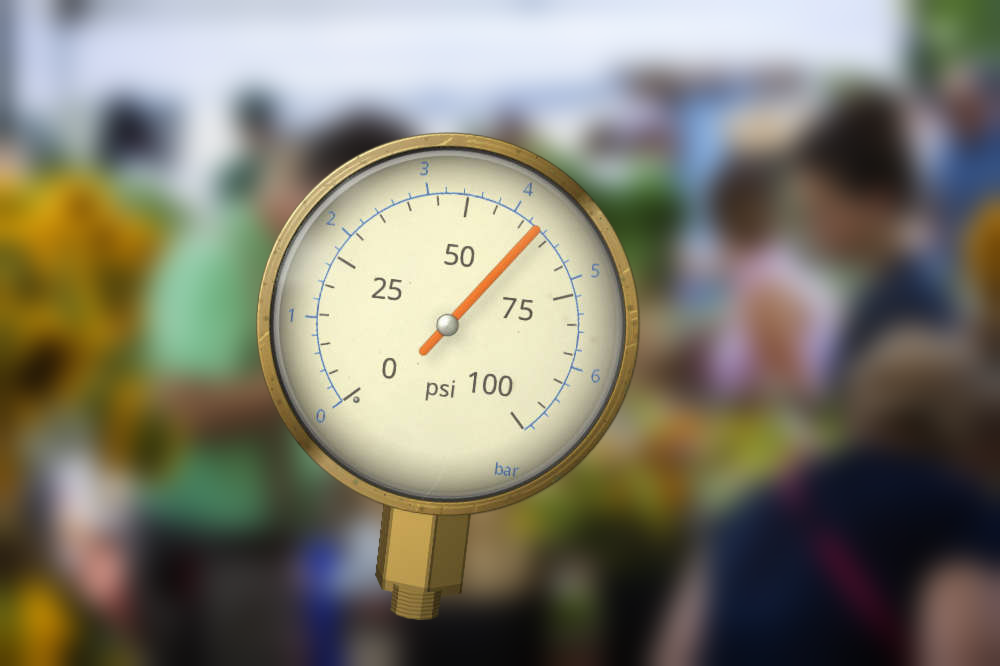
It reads 62.5 psi
